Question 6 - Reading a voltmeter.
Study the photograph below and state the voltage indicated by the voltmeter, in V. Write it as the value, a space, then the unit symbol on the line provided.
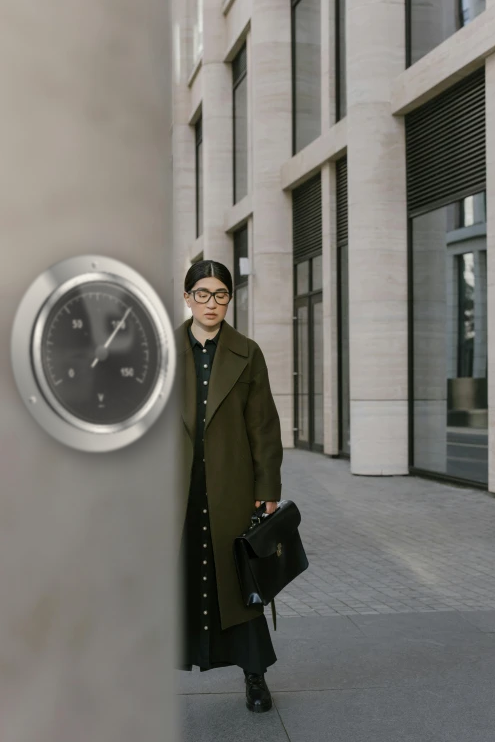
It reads 100 V
